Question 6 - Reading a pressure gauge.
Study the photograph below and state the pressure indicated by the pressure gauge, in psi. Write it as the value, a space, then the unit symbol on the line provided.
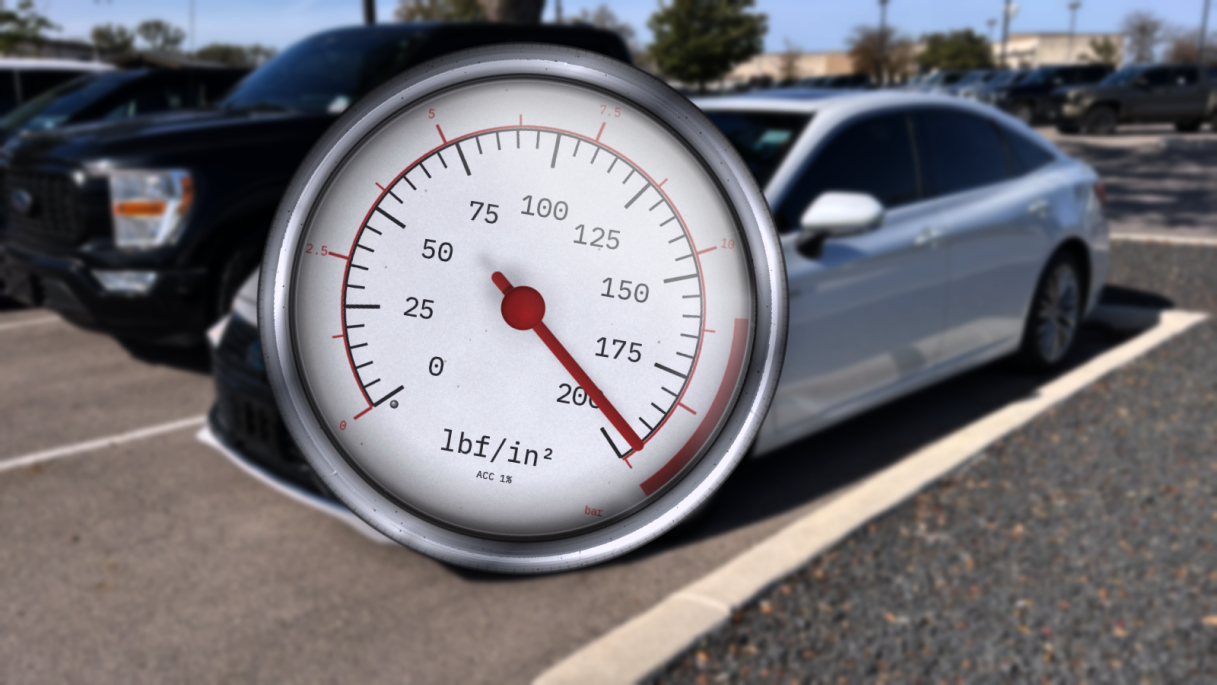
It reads 195 psi
